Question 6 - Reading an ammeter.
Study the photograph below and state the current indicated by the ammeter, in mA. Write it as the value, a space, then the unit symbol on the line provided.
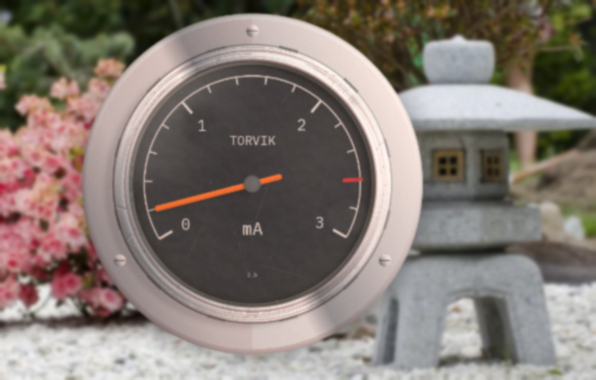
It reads 0.2 mA
